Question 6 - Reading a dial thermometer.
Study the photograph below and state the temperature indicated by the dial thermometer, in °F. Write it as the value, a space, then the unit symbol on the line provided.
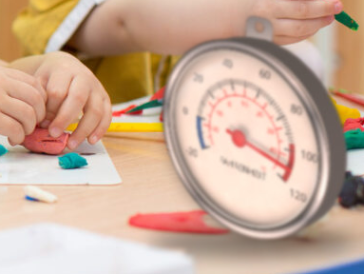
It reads 110 °F
